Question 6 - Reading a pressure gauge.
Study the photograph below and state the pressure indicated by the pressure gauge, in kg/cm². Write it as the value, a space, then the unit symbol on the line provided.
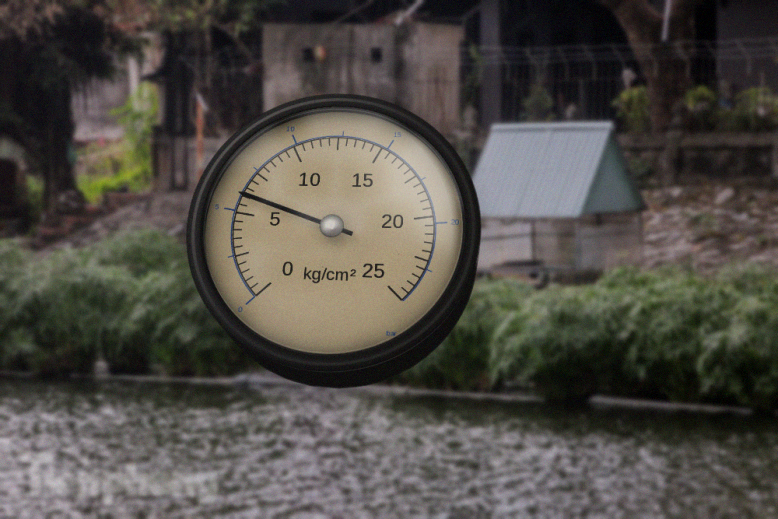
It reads 6 kg/cm²
